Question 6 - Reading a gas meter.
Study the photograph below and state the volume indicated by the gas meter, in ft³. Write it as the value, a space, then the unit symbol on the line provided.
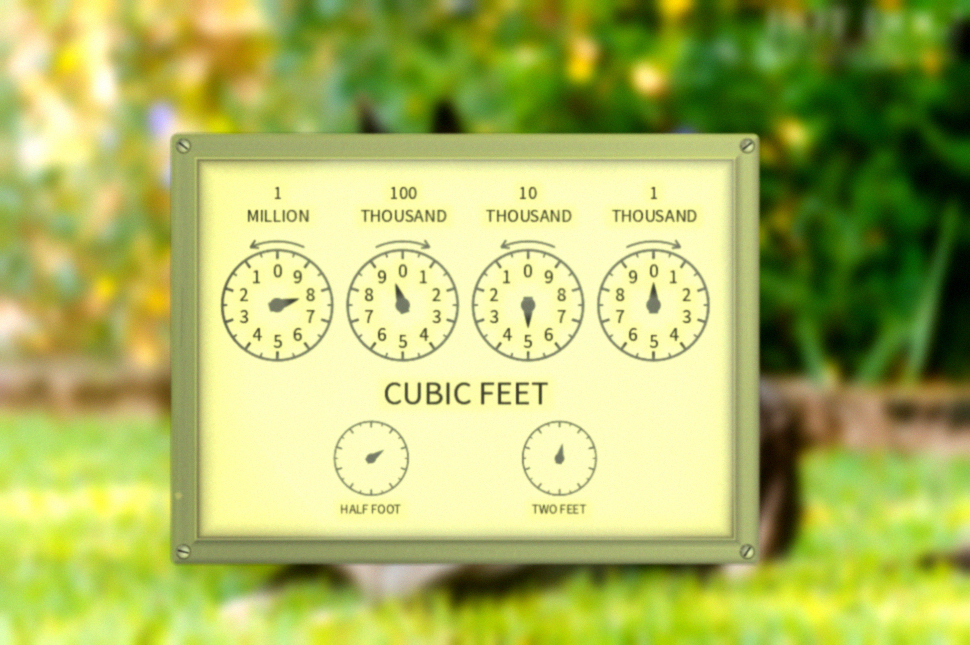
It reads 795000 ft³
